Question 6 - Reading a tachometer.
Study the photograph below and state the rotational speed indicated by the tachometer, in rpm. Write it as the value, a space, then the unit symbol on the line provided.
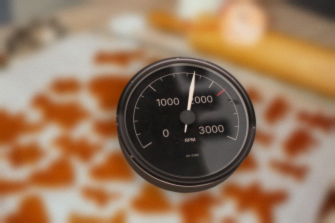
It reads 1700 rpm
